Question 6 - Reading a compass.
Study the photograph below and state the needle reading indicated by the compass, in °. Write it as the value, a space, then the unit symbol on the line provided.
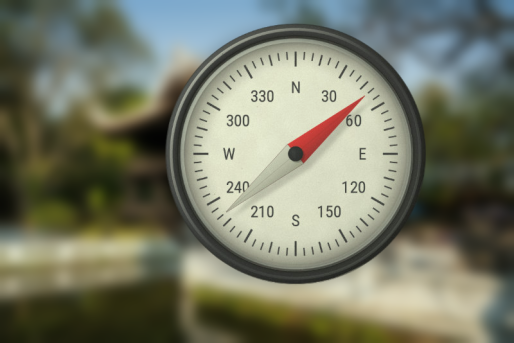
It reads 50 °
